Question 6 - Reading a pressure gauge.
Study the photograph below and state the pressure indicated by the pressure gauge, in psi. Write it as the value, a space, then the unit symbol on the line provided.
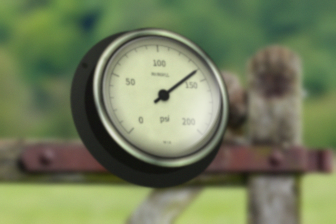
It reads 140 psi
